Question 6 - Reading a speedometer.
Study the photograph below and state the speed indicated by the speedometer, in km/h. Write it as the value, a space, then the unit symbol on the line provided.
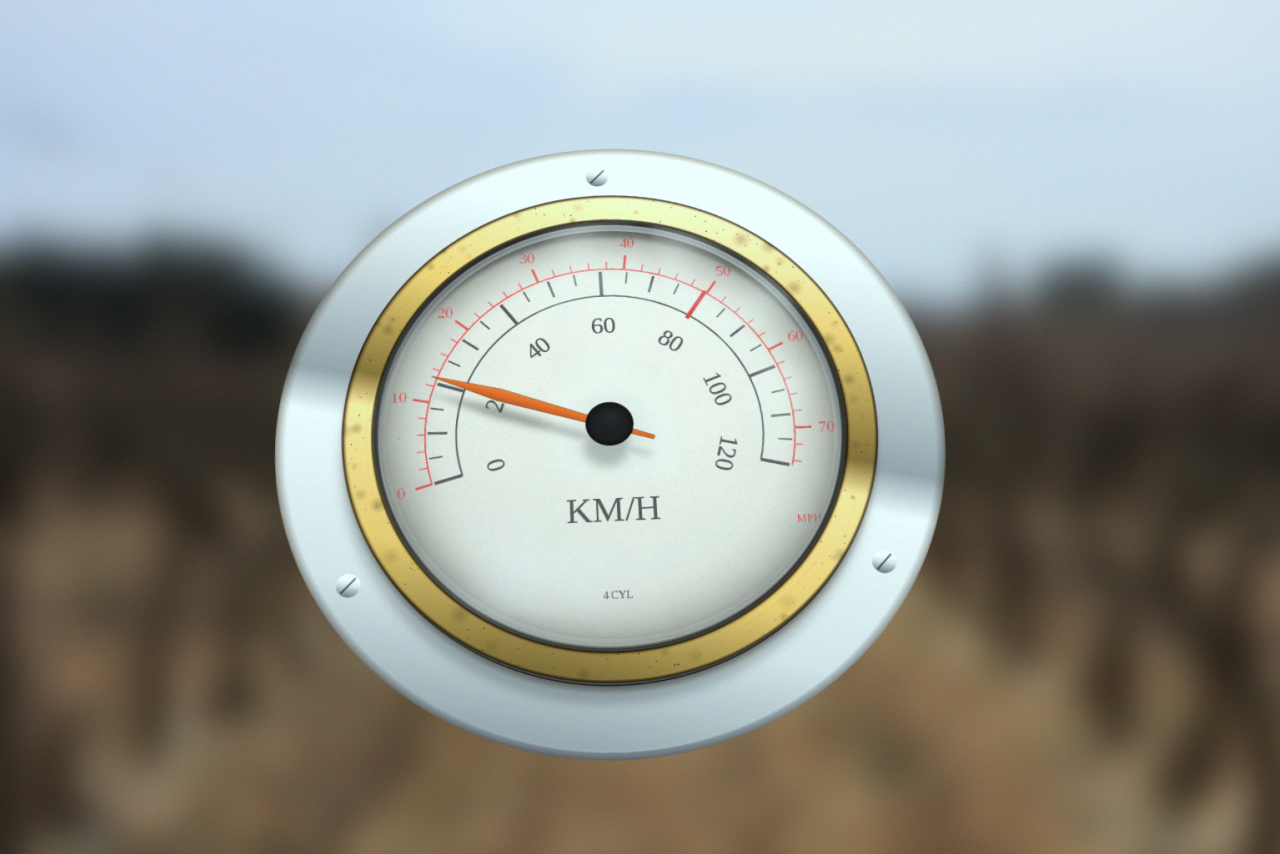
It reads 20 km/h
